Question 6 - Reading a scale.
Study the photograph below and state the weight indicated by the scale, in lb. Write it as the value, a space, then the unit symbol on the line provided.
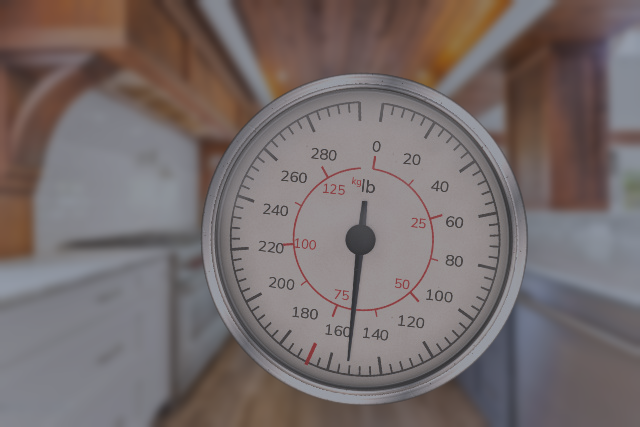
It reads 152 lb
